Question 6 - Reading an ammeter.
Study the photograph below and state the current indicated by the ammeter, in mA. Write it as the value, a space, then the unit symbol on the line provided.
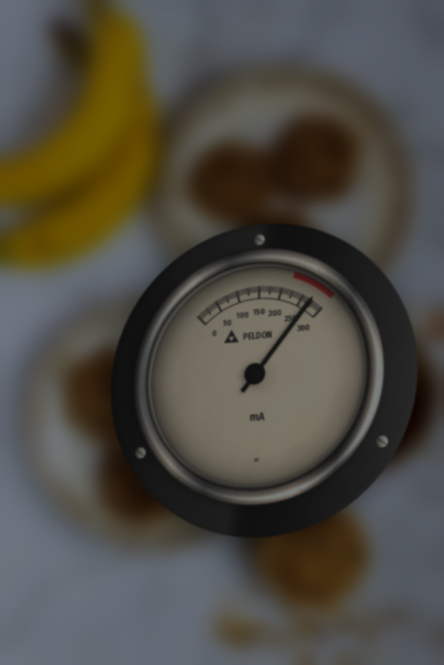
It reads 275 mA
